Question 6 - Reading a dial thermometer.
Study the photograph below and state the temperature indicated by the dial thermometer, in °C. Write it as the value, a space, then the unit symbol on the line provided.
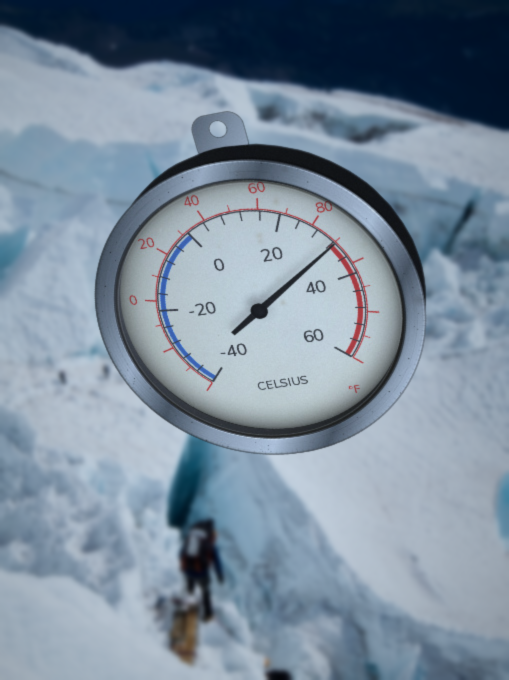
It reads 32 °C
